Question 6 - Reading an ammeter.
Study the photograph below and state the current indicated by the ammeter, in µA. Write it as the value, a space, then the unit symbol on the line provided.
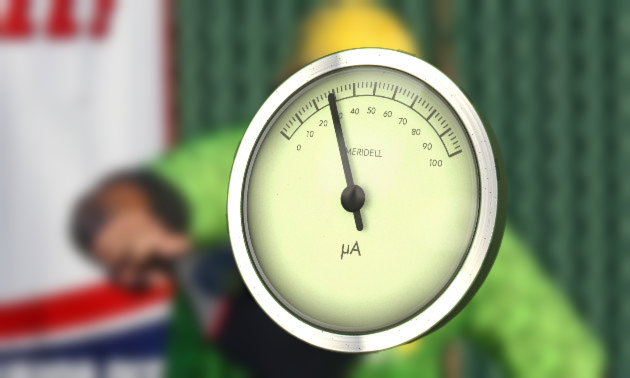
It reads 30 µA
